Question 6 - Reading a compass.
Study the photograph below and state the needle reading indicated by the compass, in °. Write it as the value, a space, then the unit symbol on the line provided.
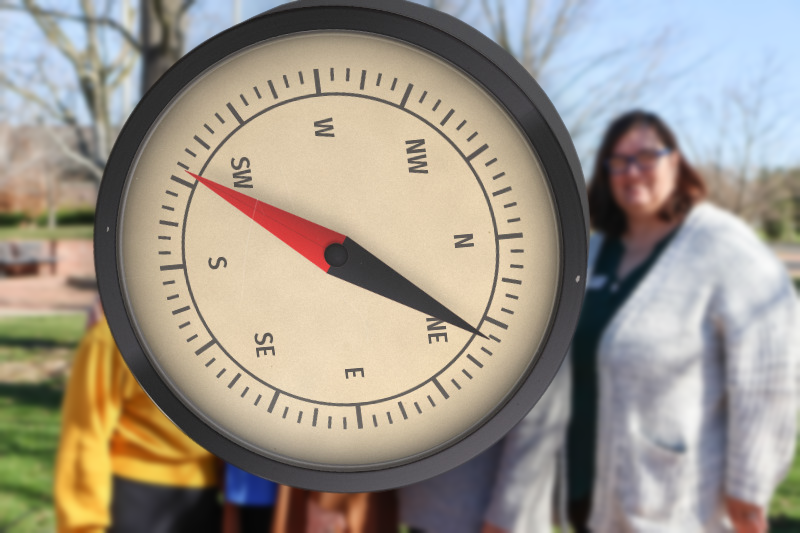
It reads 215 °
